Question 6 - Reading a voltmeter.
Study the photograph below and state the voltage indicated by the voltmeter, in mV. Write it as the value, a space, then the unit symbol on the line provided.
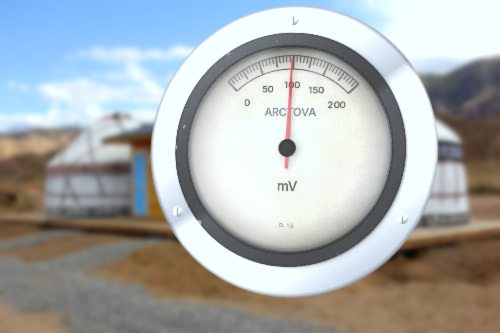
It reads 100 mV
